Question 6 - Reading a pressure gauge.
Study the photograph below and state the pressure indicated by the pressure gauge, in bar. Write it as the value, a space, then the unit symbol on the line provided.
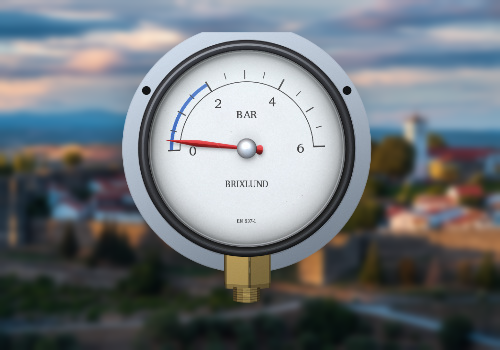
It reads 0.25 bar
